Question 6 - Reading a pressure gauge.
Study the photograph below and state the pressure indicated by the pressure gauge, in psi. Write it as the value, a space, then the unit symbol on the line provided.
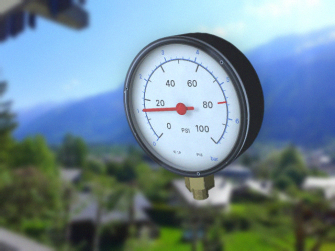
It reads 15 psi
